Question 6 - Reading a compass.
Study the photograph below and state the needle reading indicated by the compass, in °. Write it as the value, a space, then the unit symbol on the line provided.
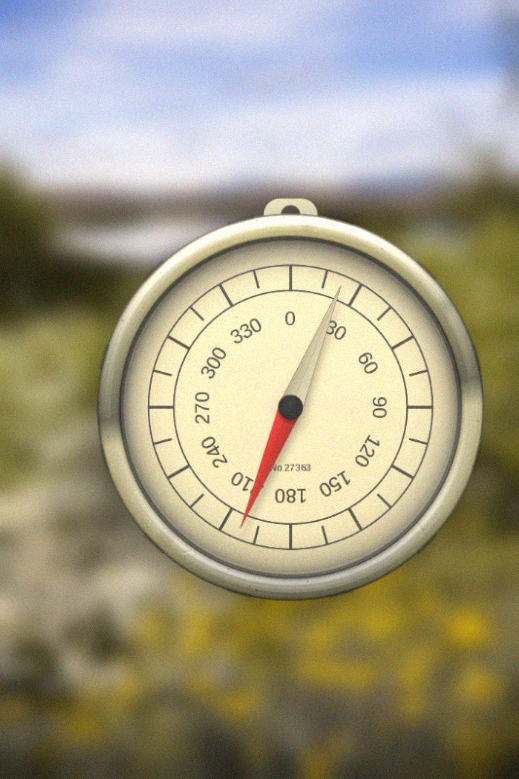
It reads 202.5 °
